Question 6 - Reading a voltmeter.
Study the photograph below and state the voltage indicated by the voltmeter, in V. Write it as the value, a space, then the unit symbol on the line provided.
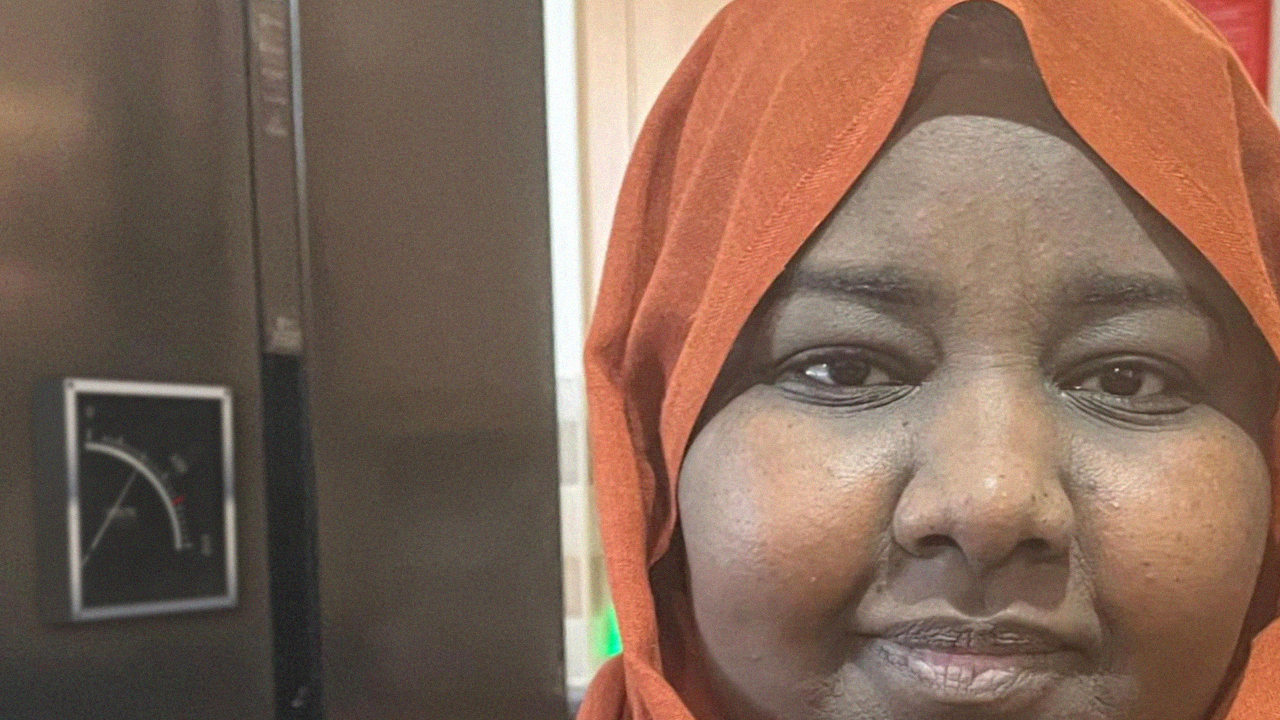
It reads 75 V
